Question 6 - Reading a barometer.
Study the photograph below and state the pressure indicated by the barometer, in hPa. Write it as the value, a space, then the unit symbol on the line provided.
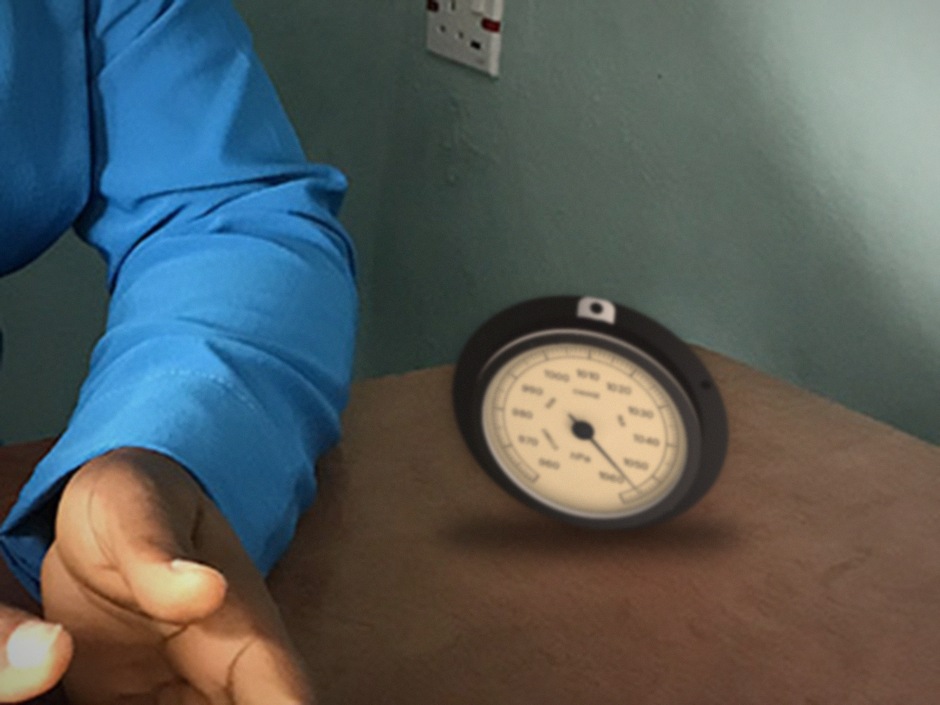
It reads 1055 hPa
